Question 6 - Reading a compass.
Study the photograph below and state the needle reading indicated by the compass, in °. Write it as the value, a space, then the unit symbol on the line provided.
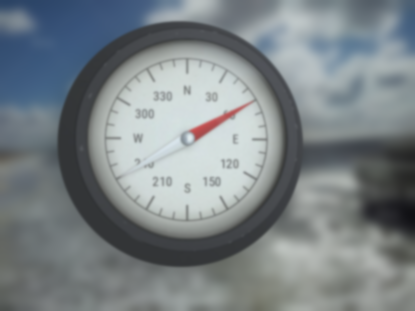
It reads 60 °
